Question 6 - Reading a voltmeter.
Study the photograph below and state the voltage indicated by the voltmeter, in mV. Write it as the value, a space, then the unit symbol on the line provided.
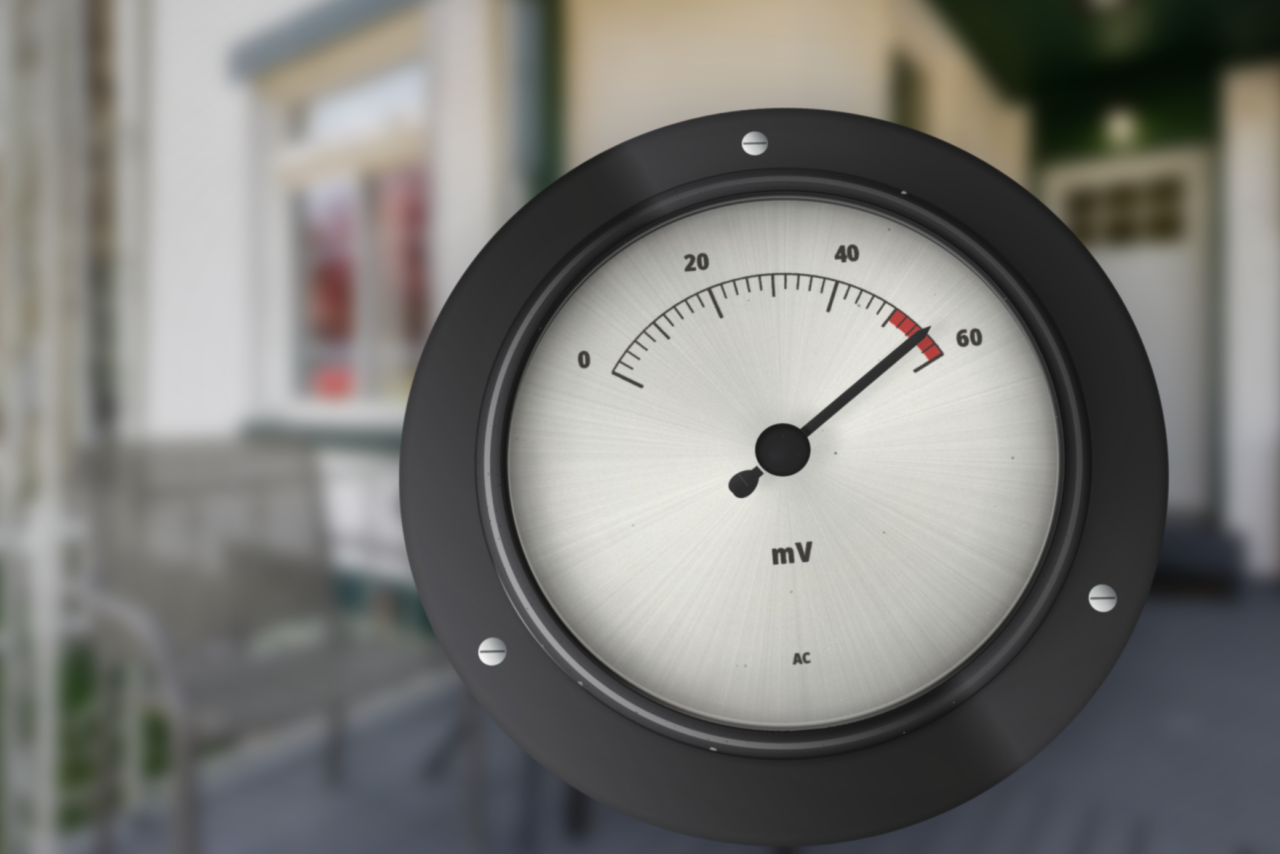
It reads 56 mV
